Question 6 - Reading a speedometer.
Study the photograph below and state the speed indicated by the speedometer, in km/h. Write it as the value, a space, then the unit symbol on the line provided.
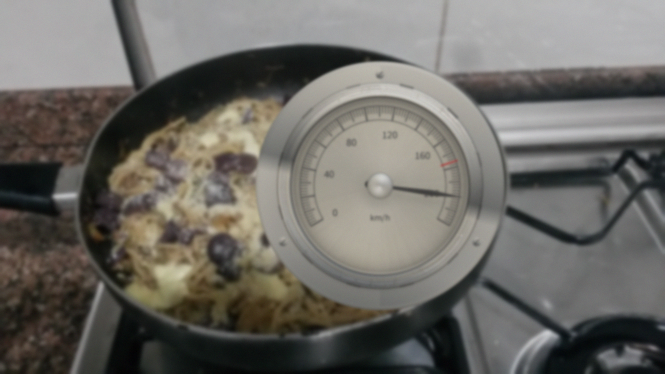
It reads 200 km/h
